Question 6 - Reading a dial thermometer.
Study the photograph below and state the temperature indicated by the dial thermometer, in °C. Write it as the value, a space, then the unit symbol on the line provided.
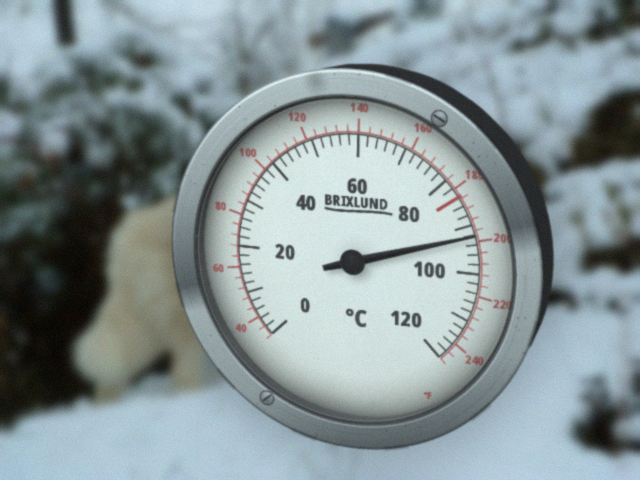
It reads 92 °C
